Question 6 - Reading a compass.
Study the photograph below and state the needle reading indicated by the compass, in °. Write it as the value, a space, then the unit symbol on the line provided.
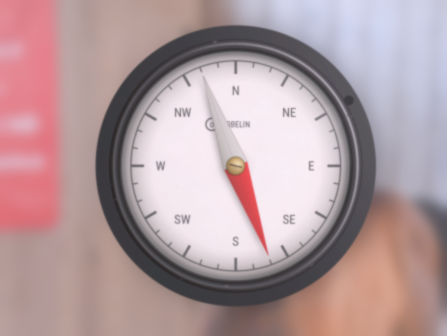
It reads 160 °
